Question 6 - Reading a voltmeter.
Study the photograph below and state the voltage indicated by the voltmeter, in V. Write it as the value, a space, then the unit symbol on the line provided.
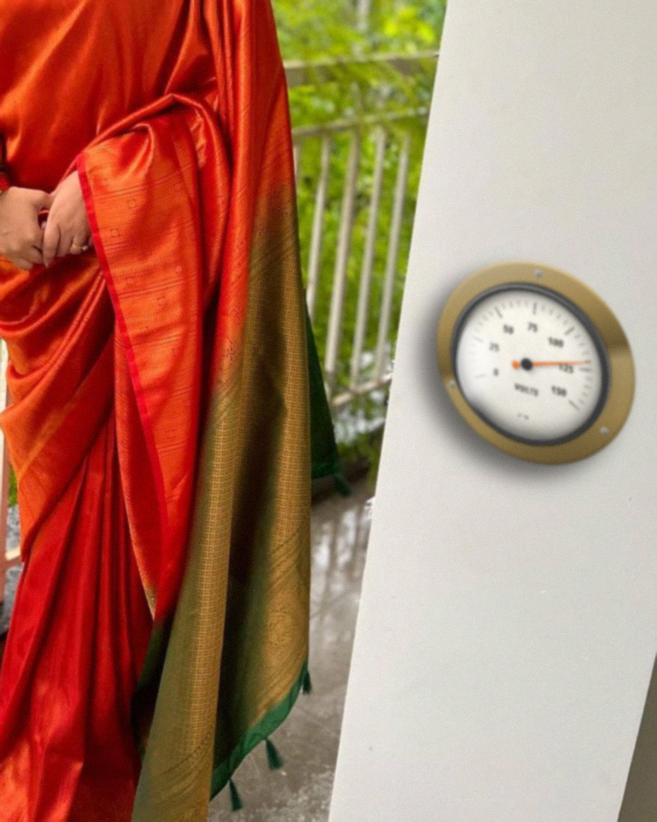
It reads 120 V
